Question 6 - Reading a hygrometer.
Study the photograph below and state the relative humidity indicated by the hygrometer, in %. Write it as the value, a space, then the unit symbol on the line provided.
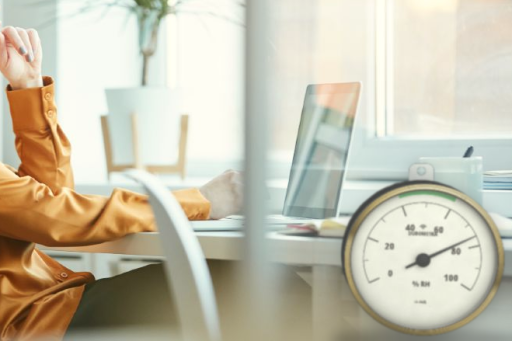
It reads 75 %
